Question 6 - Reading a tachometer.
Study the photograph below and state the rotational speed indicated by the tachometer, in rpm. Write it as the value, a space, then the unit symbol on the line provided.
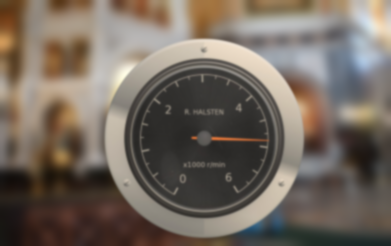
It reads 4875 rpm
